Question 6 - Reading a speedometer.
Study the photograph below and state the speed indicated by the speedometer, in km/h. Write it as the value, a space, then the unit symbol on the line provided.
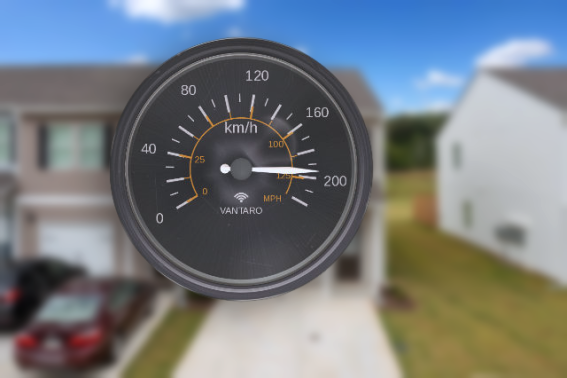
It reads 195 km/h
